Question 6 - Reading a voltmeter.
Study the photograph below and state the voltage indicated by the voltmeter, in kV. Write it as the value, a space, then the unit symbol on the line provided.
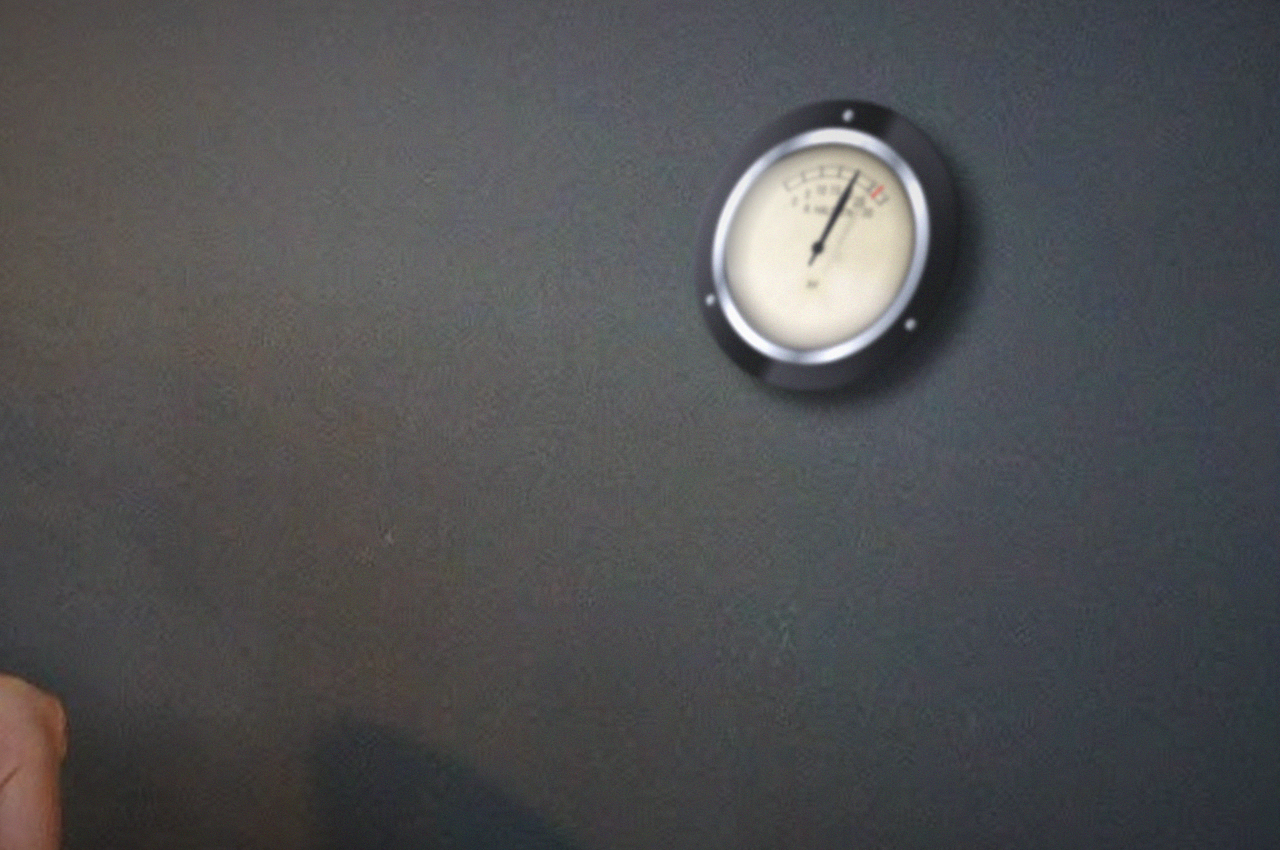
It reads 20 kV
